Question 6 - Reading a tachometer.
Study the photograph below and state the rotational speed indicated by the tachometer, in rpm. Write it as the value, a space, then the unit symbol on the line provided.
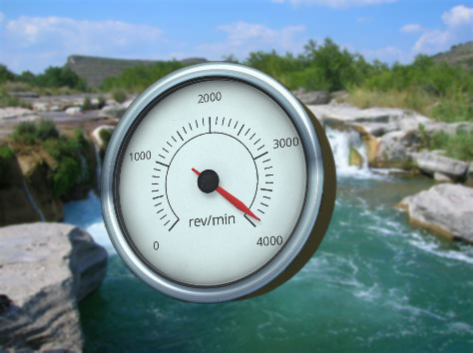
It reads 3900 rpm
